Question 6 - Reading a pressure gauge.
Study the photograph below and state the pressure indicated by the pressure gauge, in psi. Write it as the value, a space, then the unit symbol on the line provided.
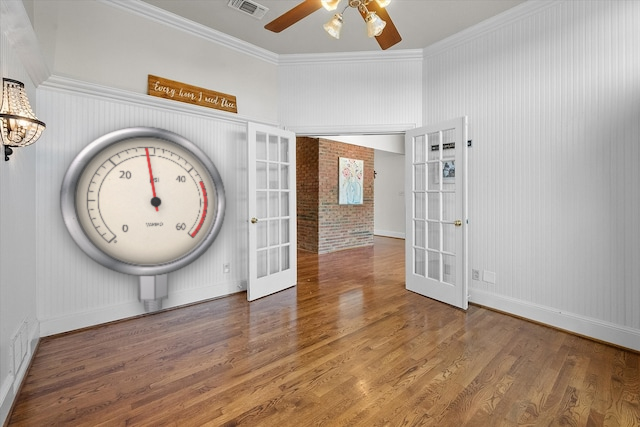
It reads 28 psi
